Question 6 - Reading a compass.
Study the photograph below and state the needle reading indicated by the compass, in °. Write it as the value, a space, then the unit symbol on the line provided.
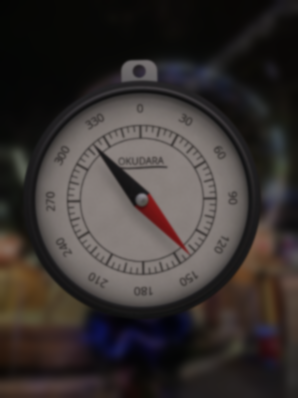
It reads 140 °
